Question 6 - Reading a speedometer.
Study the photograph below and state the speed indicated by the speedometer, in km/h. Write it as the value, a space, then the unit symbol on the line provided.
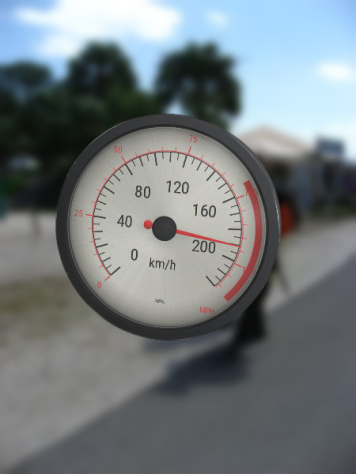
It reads 190 km/h
